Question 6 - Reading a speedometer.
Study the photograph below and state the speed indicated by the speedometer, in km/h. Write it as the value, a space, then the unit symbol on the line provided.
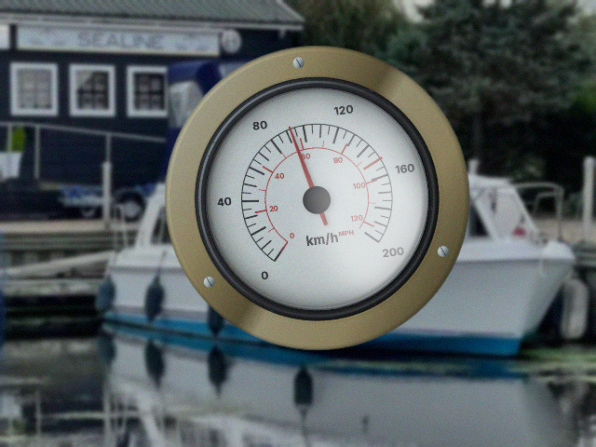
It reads 92.5 km/h
